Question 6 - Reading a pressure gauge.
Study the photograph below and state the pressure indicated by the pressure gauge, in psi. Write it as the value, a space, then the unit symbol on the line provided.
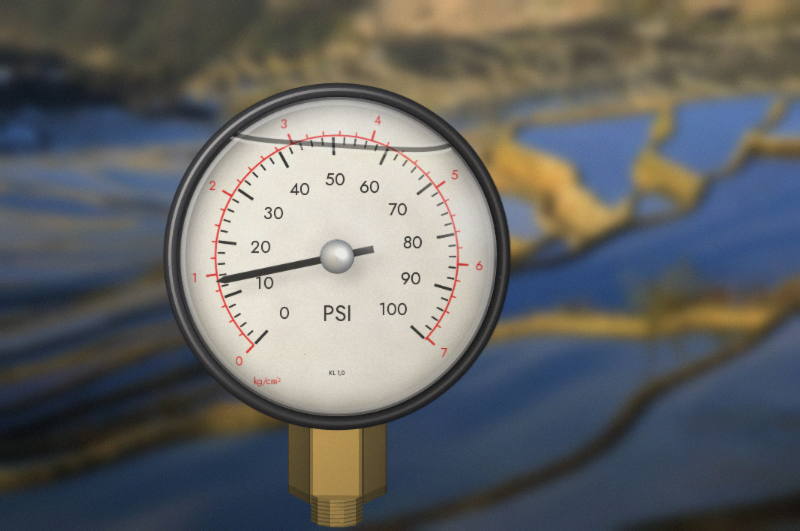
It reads 13 psi
